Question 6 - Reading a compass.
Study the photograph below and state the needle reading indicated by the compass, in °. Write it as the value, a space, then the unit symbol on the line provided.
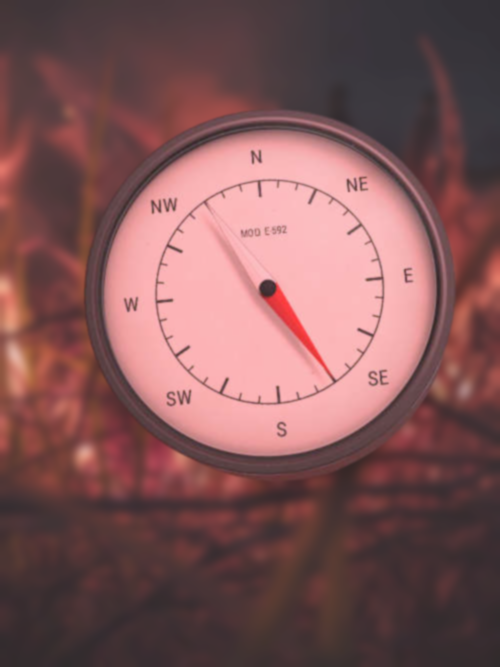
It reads 150 °
